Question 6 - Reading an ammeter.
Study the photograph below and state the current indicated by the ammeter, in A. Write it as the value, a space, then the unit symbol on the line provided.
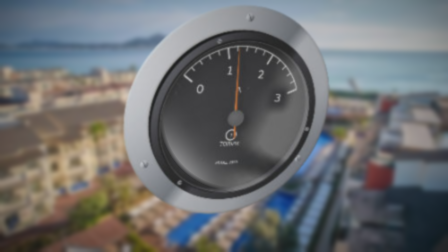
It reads 1.2 A
